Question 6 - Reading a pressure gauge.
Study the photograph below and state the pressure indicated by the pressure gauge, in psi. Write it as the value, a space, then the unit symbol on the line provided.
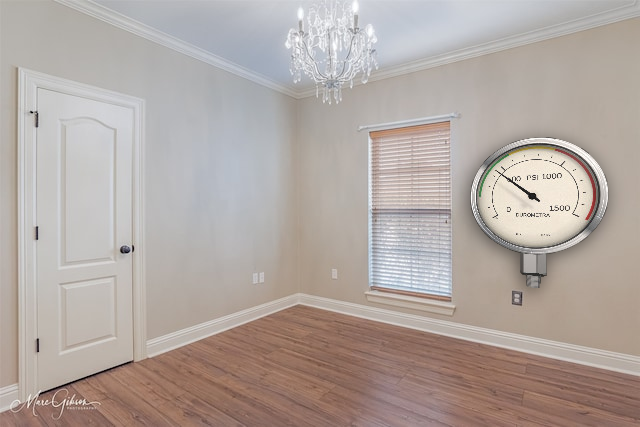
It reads 450 psi
